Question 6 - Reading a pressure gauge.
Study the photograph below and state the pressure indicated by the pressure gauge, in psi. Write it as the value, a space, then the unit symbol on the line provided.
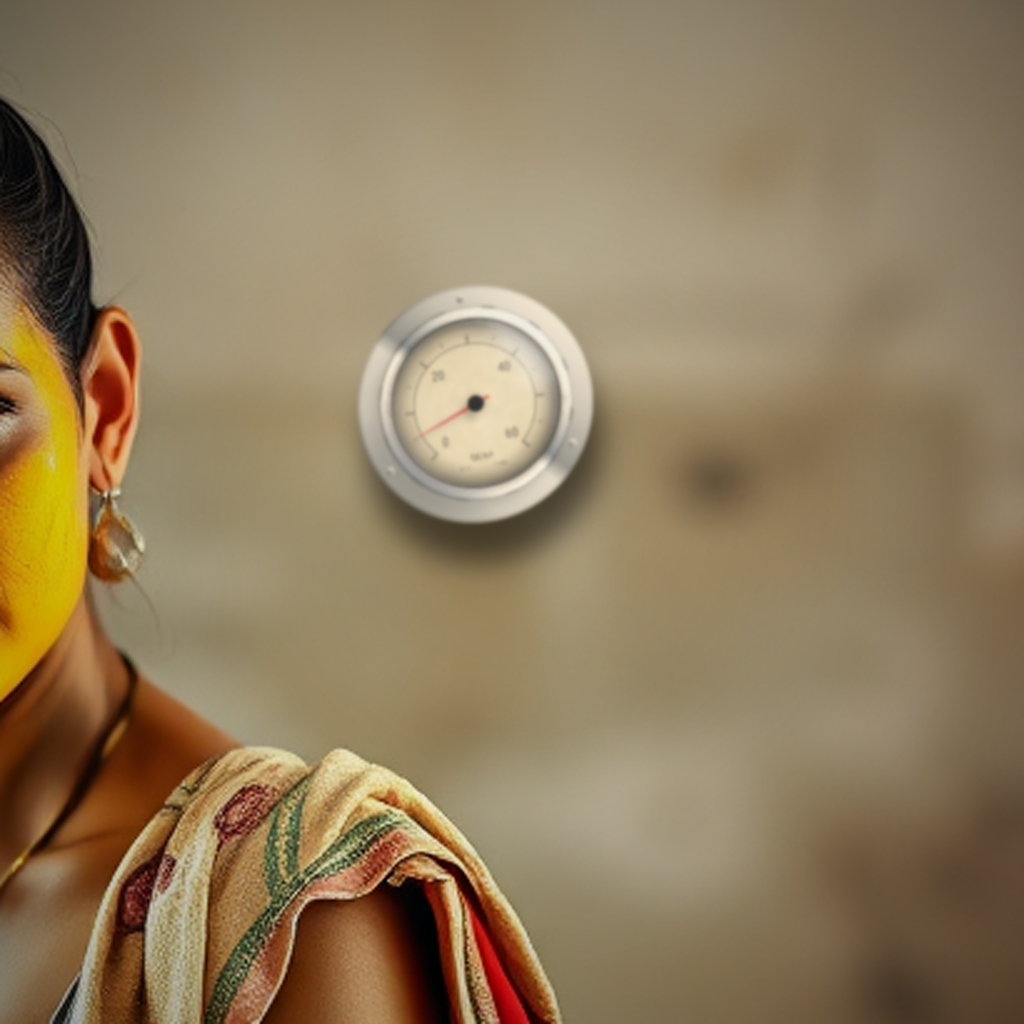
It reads 5 psi
